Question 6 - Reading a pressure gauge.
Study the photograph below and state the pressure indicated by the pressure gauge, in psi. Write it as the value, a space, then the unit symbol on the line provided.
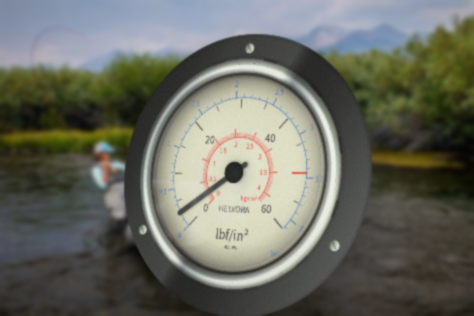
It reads 2.5 psi
